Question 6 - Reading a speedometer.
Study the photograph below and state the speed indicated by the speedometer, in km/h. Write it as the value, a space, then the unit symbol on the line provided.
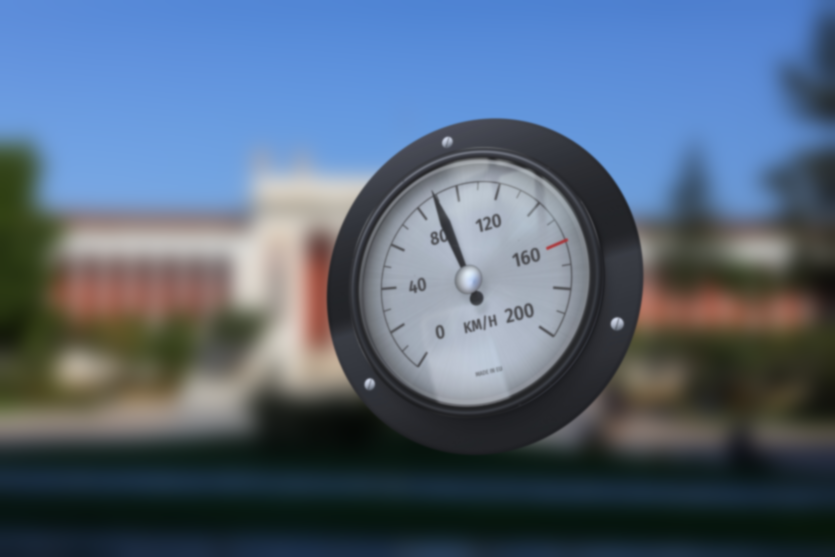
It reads 90 km/h
